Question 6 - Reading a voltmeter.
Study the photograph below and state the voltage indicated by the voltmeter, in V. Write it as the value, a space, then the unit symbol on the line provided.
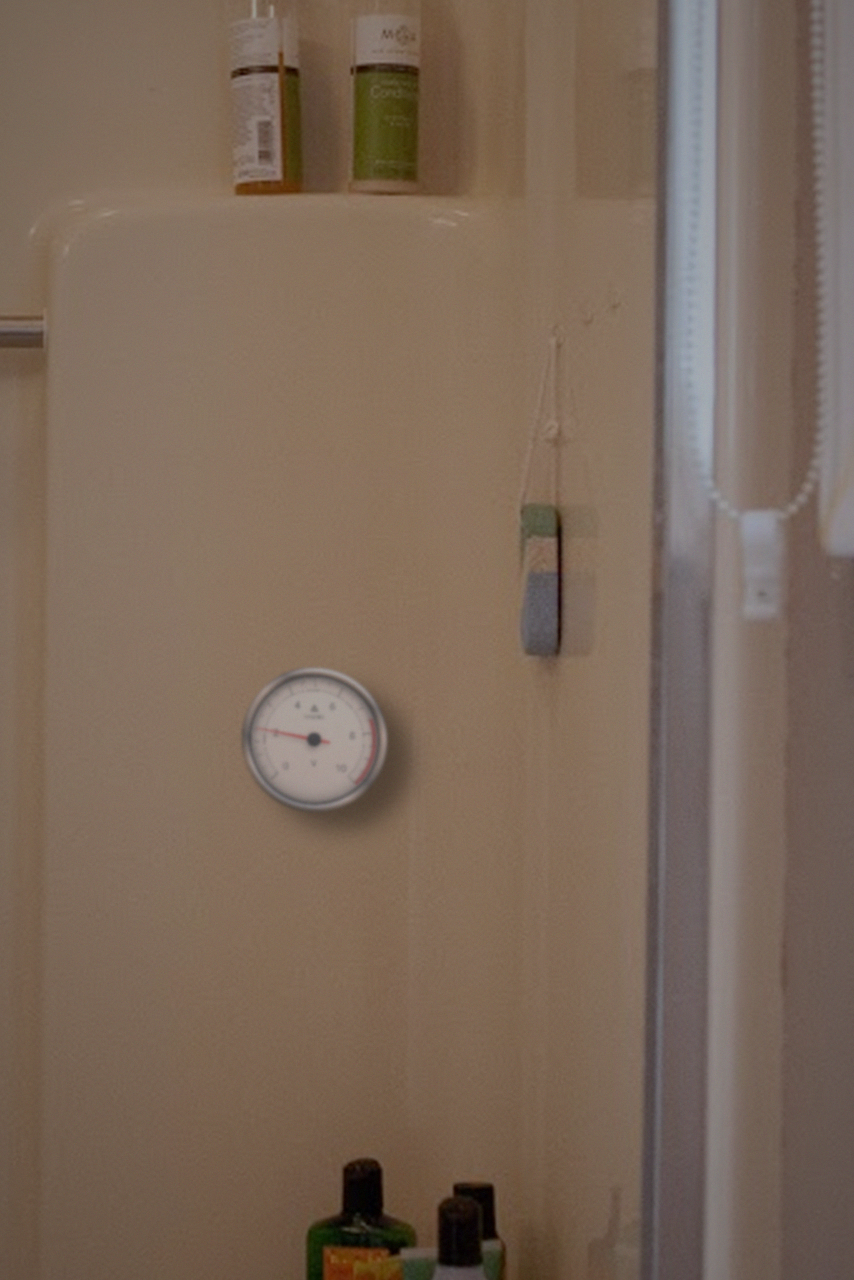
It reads 2 V
